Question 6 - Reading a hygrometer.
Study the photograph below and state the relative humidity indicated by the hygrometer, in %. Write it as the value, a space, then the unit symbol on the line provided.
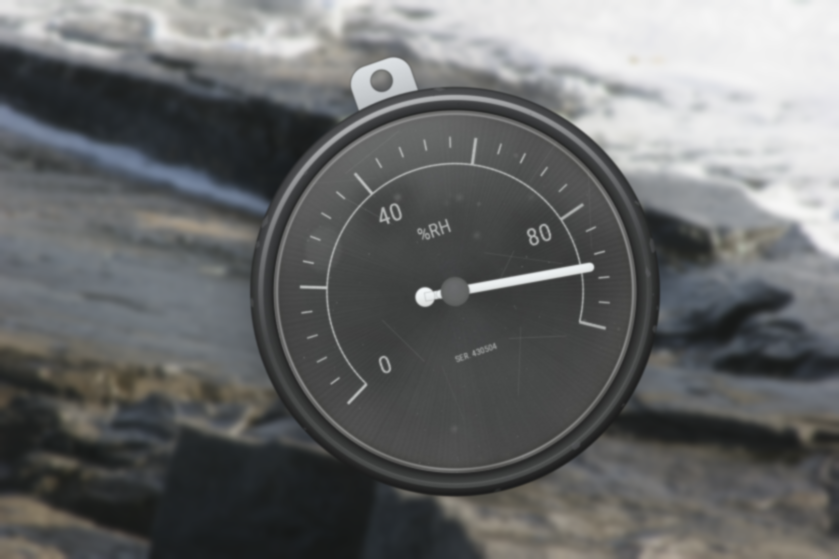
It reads 90 %
